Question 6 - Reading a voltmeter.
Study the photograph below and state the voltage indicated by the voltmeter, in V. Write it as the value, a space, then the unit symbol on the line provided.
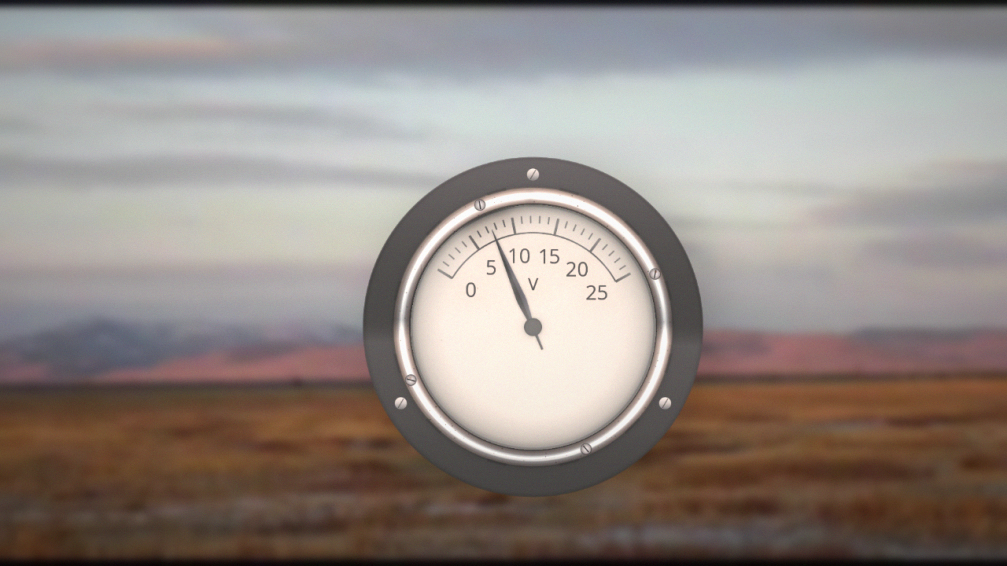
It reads 7.5 V
